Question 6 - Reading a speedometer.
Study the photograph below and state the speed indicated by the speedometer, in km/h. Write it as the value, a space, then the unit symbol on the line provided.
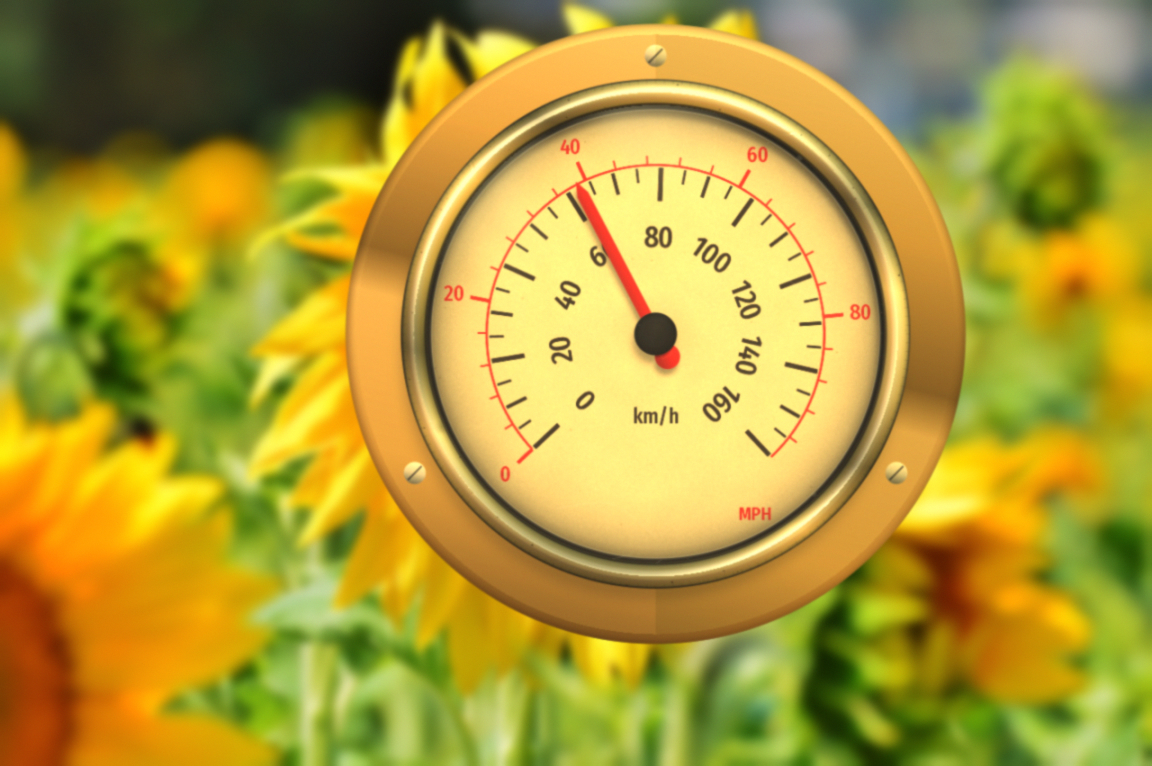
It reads 62.5 km/h
